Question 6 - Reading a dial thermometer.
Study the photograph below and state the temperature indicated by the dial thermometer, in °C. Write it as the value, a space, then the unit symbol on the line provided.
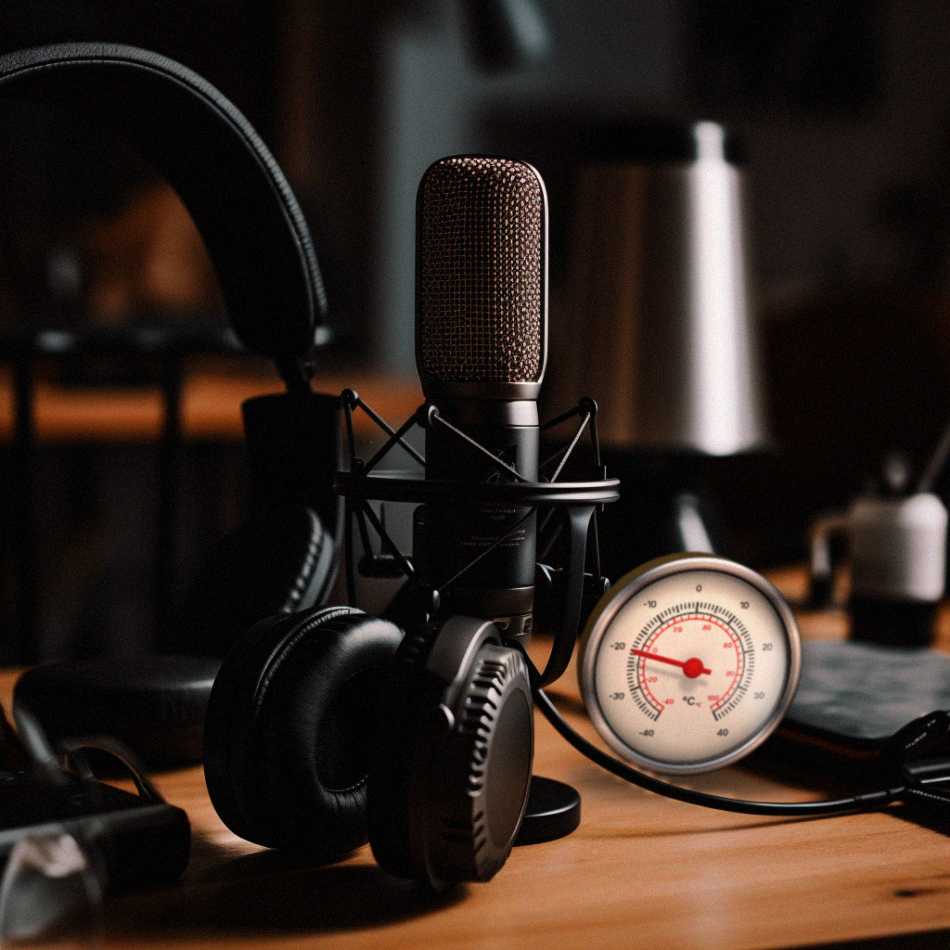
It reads -20 °C
